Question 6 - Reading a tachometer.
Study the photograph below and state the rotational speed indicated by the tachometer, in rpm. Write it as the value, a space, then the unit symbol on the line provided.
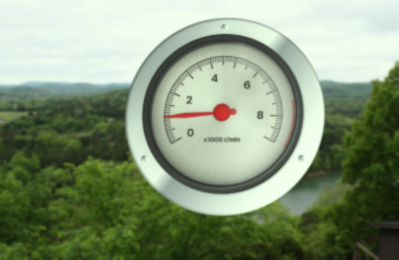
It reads 1000 rpm
